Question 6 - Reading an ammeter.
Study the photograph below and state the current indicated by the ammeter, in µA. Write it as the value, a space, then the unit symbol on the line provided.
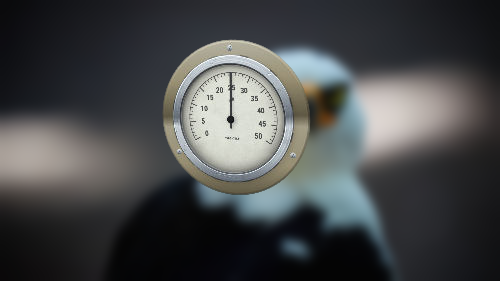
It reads 25 µA
